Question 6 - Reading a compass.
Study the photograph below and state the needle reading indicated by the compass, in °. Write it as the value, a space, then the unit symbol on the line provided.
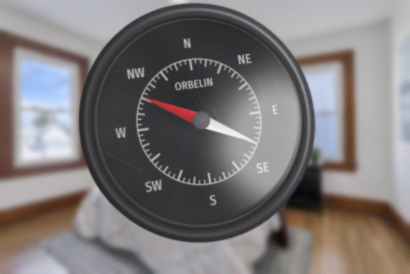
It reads 300 °
